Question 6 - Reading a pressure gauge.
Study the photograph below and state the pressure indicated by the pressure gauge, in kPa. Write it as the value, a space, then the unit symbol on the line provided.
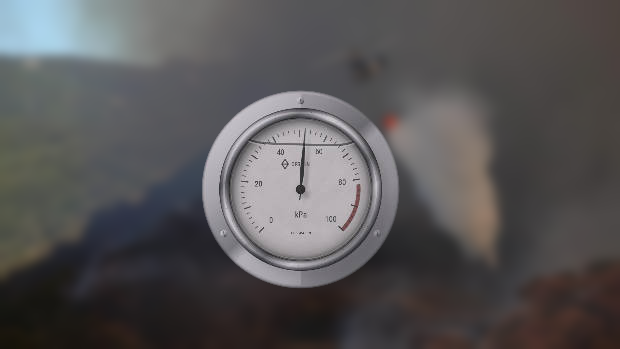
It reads 52 kPa
